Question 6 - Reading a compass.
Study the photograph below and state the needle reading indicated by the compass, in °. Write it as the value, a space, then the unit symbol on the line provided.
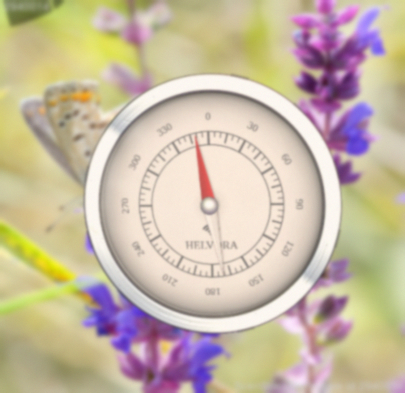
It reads 350 °
